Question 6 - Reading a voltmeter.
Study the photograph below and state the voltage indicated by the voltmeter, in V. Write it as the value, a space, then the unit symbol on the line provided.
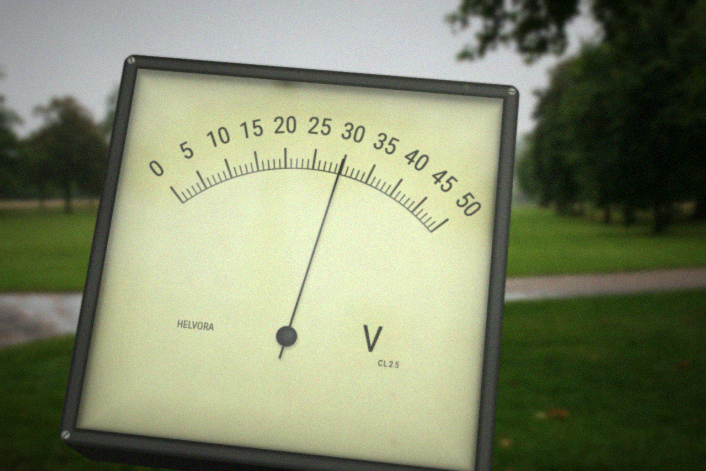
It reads 30 V
